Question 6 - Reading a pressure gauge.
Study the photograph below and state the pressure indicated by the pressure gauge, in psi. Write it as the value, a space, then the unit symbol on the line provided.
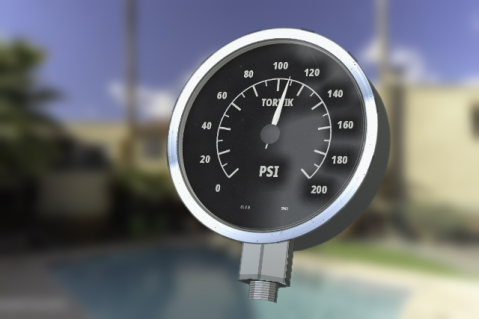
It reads 110 psi
